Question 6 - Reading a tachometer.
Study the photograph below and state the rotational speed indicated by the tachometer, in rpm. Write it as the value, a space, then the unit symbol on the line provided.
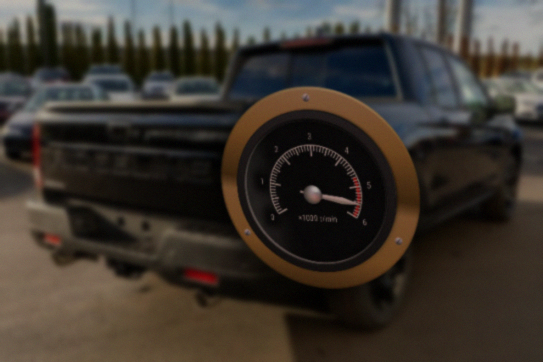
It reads 5500 rpm
